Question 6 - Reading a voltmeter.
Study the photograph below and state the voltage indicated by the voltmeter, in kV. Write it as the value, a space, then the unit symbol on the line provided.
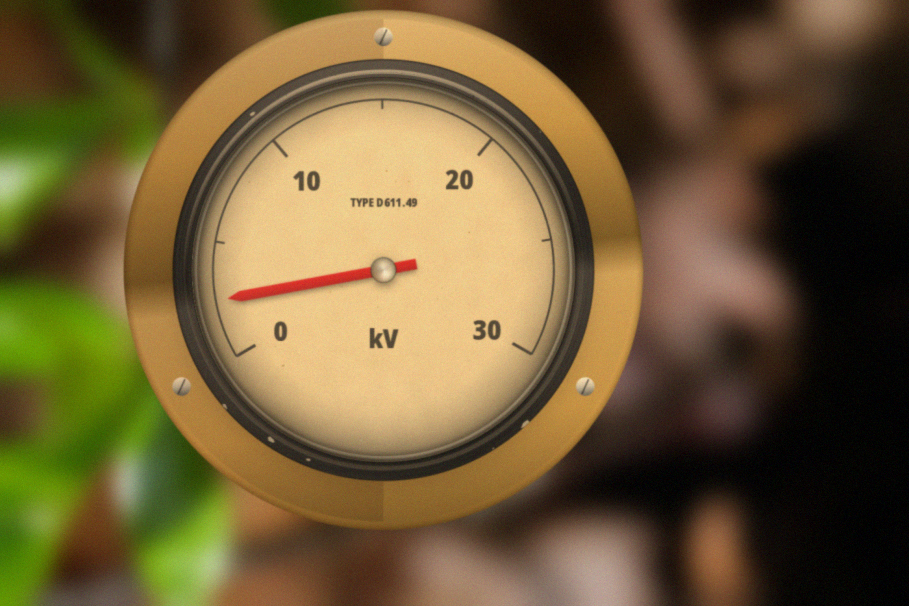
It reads 2.5 kV
